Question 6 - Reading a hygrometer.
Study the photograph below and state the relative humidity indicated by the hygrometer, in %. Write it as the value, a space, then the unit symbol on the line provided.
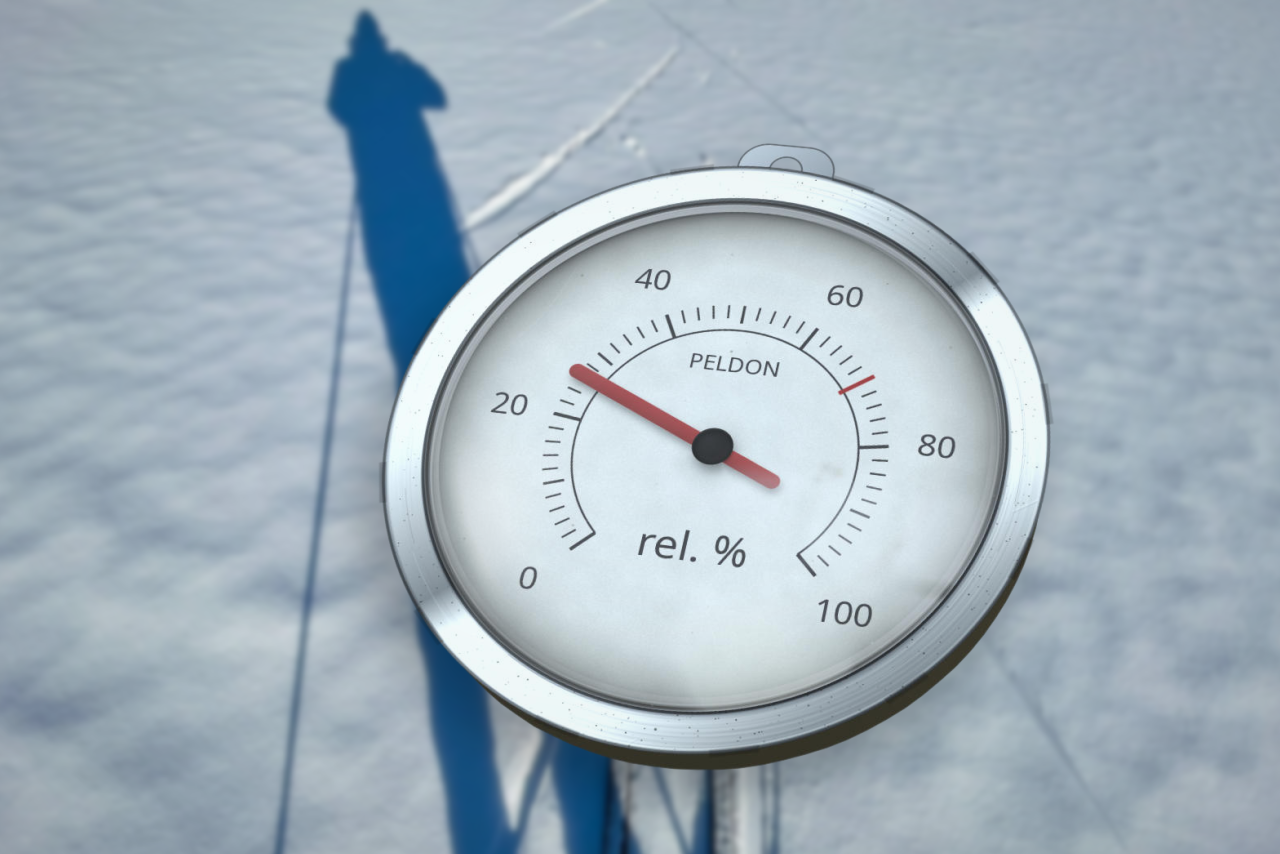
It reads 26 %
